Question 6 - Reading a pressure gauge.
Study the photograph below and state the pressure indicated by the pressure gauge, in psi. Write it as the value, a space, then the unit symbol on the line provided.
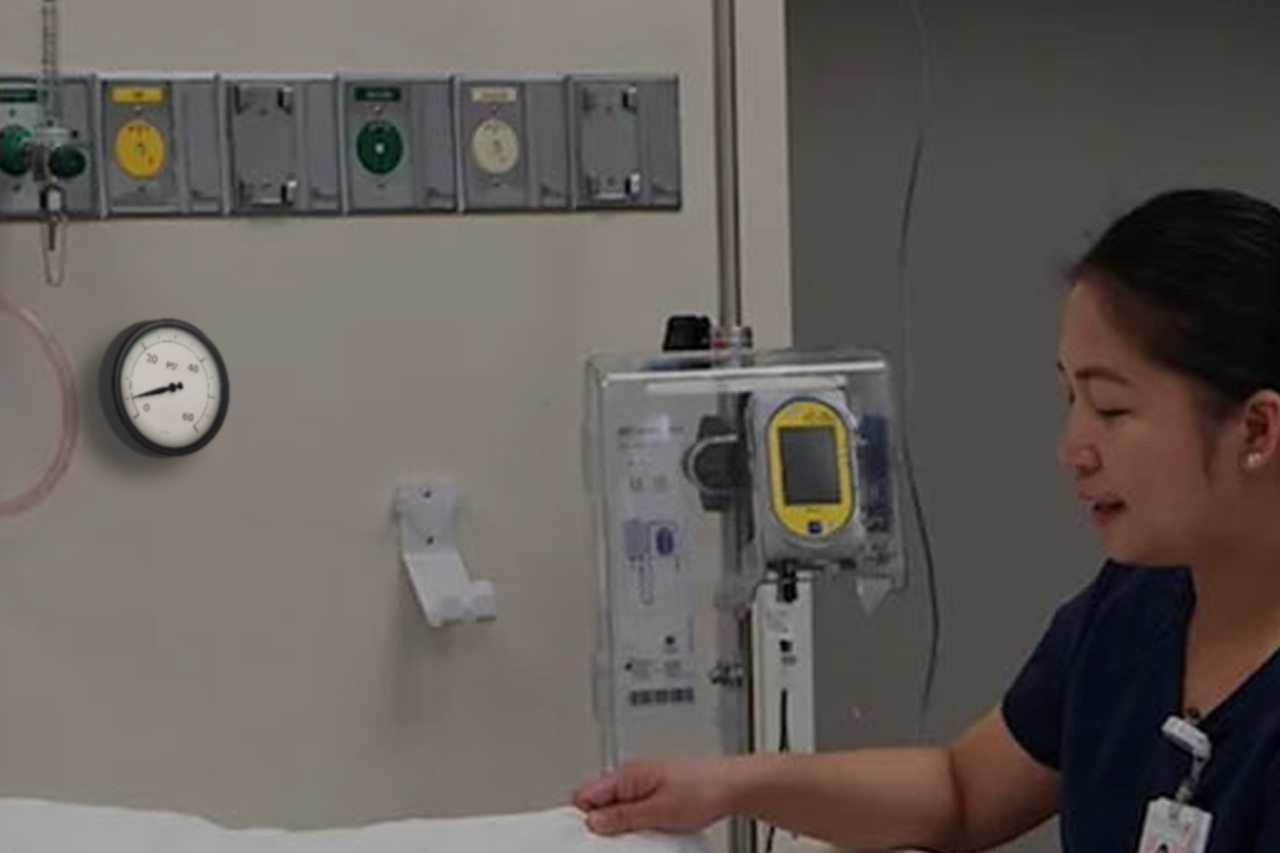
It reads 5 psi
